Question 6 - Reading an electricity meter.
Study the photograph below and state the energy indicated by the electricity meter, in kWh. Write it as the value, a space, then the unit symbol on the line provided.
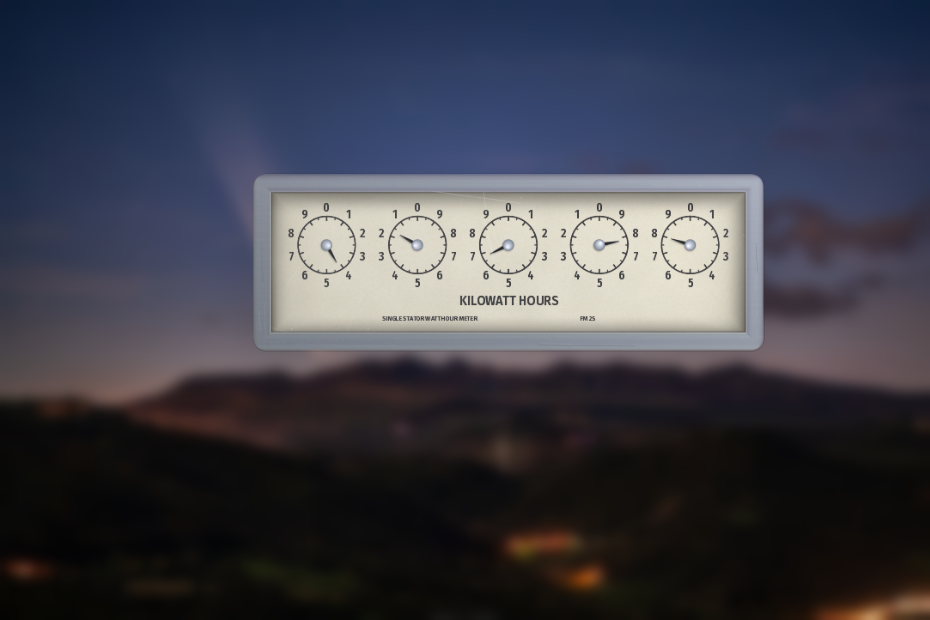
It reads 41678 kWh
